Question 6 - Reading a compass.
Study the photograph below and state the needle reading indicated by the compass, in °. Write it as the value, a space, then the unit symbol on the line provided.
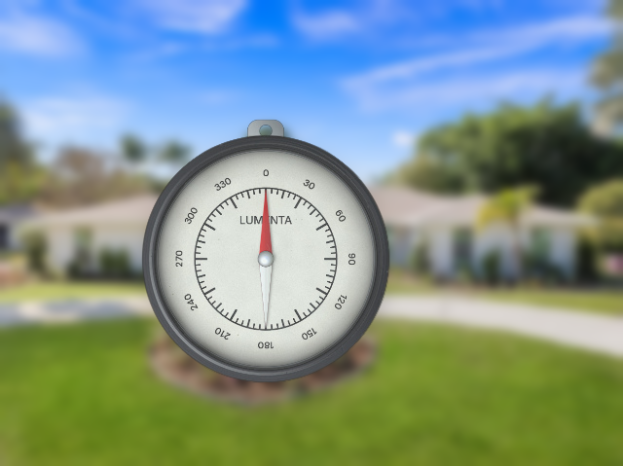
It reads 0 °
